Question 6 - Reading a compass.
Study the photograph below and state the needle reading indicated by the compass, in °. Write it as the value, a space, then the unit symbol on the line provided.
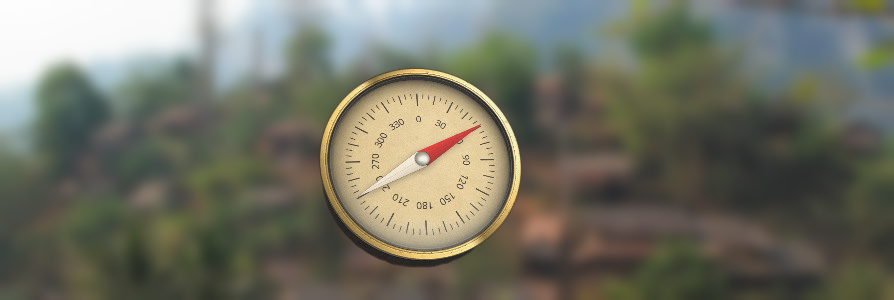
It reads 60 °
